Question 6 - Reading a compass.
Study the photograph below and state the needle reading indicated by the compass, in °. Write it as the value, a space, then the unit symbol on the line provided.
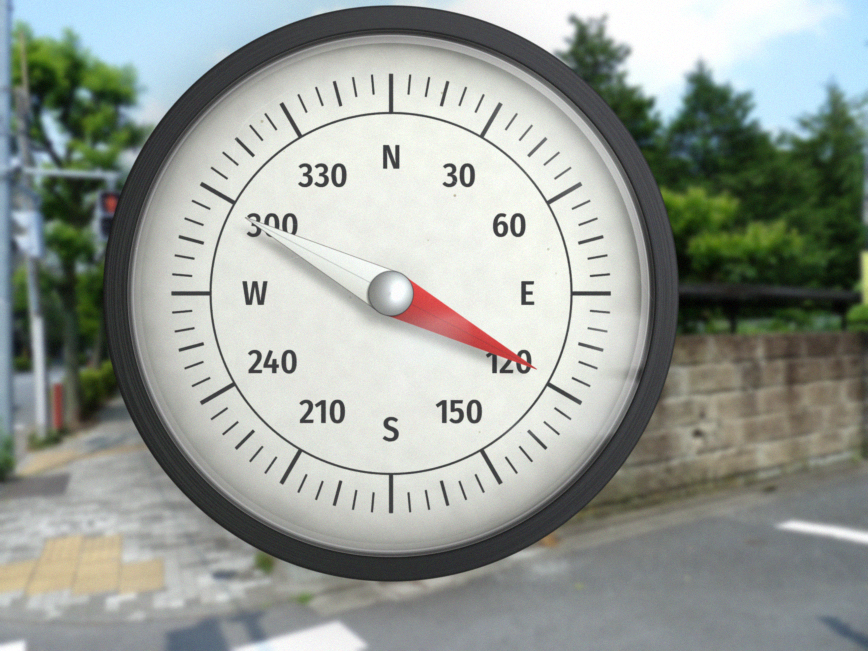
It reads 117.5 °
